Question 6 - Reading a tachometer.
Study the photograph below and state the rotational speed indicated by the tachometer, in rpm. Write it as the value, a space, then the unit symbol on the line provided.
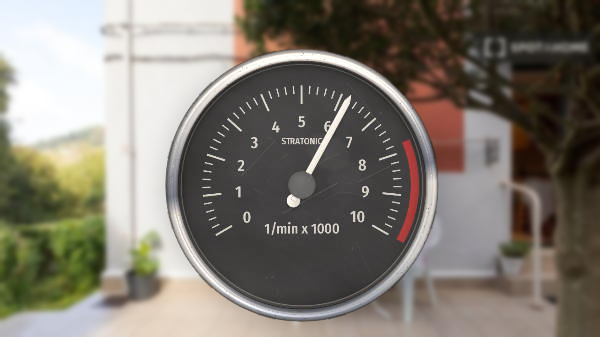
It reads 6200 rpm
